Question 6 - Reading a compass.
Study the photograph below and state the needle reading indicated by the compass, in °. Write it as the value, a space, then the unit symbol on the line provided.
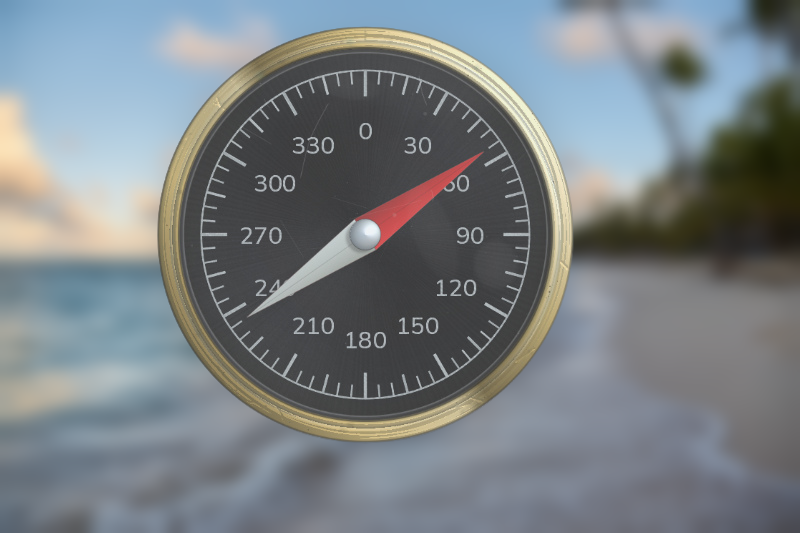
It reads 55 °
